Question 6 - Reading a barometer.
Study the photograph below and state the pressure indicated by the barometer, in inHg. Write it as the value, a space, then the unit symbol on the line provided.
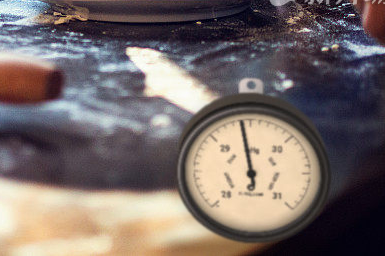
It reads 29.4 inHg
